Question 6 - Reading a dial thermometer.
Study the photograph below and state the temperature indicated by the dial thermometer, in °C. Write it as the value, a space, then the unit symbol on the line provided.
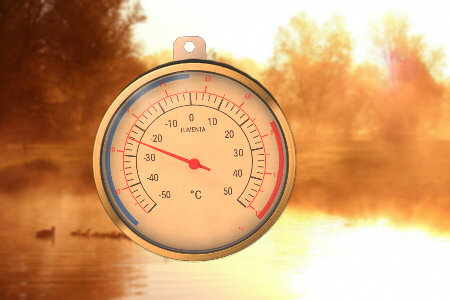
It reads -24 °C
